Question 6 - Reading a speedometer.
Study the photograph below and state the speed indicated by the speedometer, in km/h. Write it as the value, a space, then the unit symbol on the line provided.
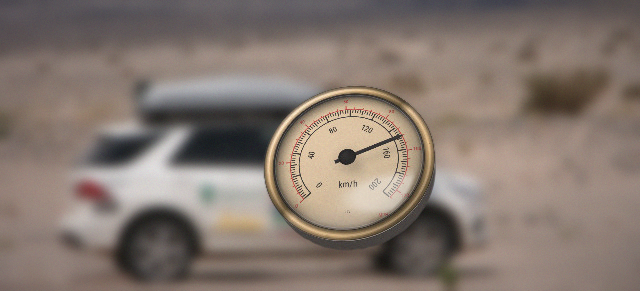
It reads 150 km/h
